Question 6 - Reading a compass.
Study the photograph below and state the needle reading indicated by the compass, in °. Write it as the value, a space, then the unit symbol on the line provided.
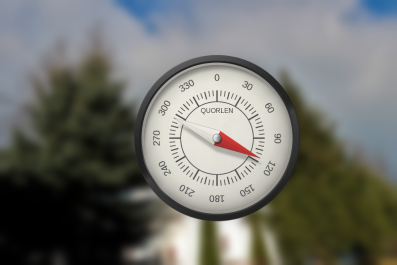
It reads 115 °
